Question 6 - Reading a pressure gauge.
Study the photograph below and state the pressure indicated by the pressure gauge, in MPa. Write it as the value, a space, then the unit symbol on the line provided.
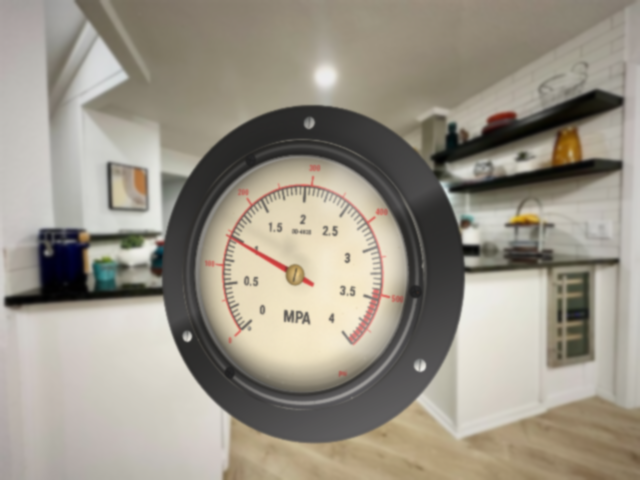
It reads 1 MPa
